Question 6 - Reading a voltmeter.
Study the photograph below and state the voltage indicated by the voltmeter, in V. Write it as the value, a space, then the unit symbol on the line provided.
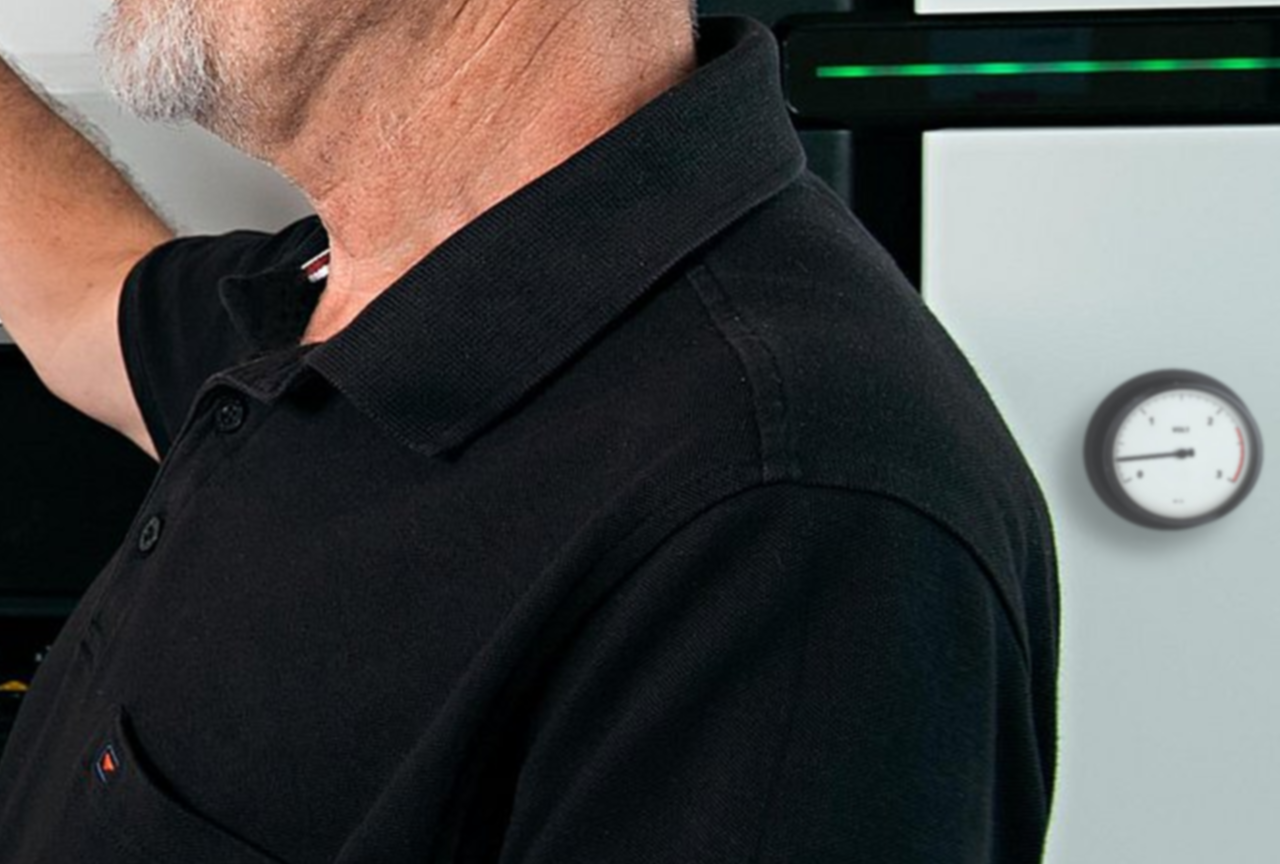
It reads 0.3 V
